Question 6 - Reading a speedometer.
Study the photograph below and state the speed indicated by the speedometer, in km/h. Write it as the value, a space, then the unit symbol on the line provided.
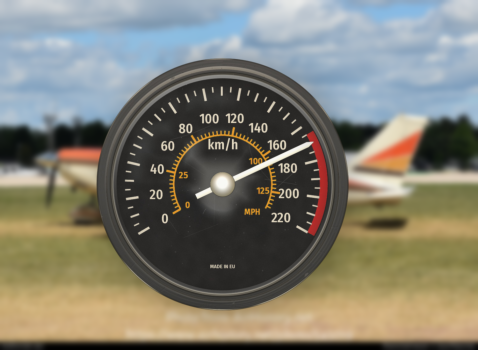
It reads 170 km/h
